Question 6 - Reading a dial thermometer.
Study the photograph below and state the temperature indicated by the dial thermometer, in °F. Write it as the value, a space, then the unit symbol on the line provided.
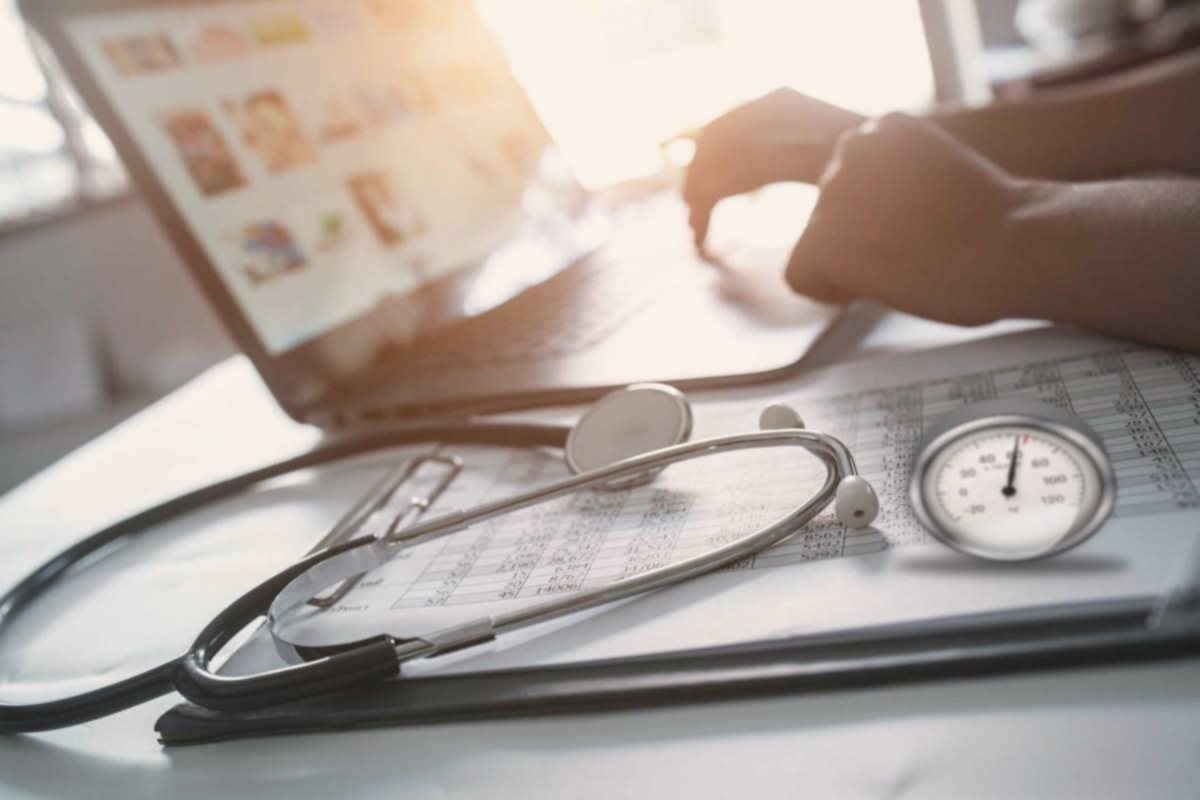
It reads 60 °F
